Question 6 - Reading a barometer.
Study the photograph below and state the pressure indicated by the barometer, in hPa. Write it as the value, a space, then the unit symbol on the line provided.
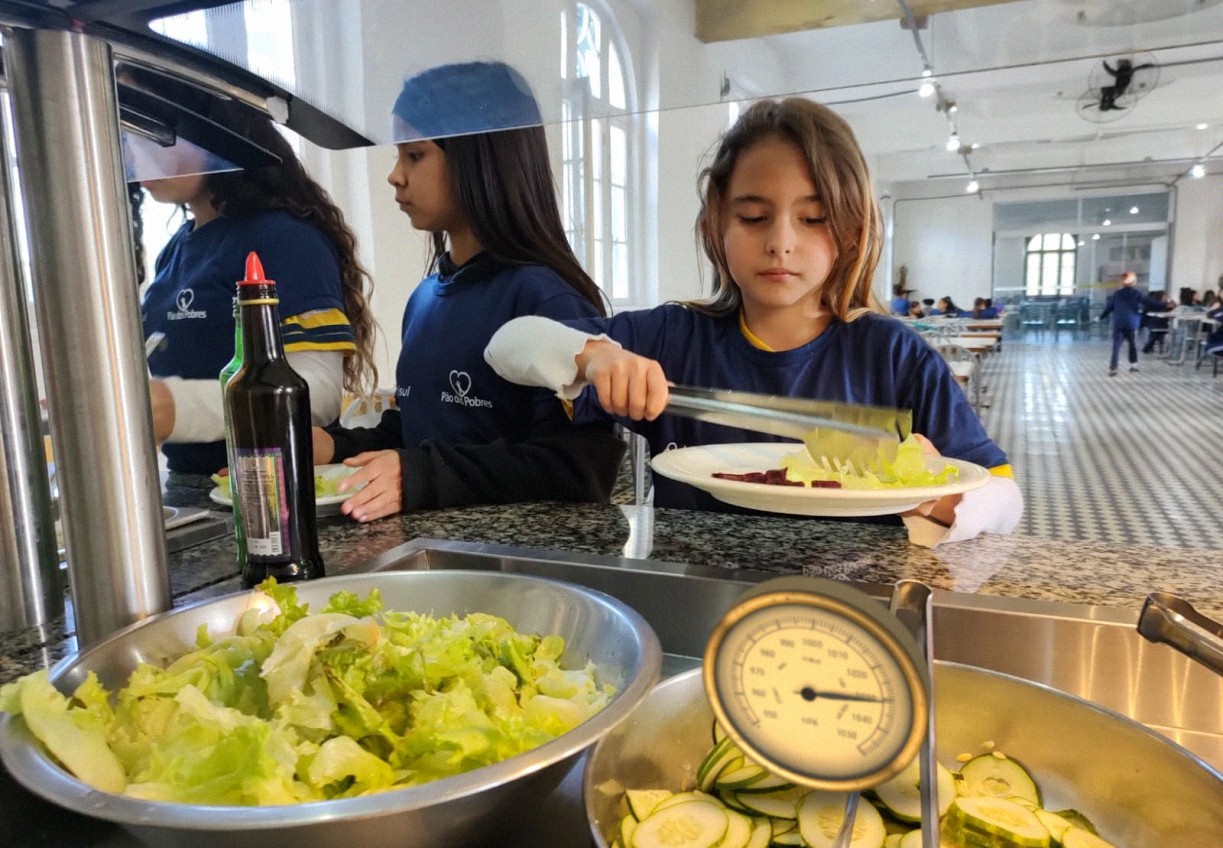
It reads 1030 hPa
